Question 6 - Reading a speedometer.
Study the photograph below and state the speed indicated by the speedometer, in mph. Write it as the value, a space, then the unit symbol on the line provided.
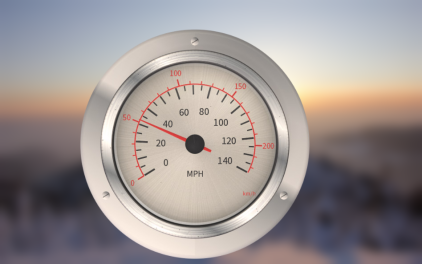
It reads 32.5 mph
